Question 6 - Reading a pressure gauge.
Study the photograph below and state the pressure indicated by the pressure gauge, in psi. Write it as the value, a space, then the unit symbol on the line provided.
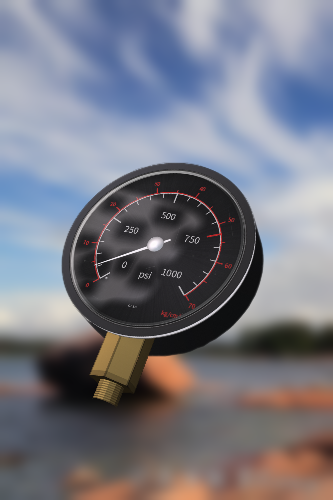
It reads 50 psi
